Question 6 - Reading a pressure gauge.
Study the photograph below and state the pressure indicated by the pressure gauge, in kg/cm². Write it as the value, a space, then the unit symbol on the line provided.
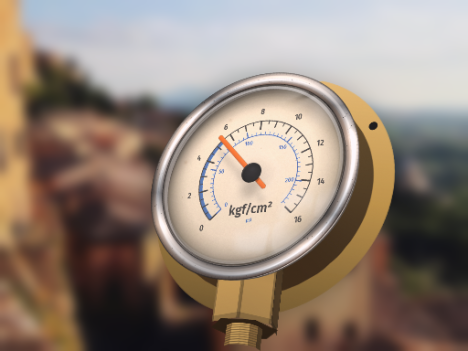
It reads 5.5 kg/cm²
